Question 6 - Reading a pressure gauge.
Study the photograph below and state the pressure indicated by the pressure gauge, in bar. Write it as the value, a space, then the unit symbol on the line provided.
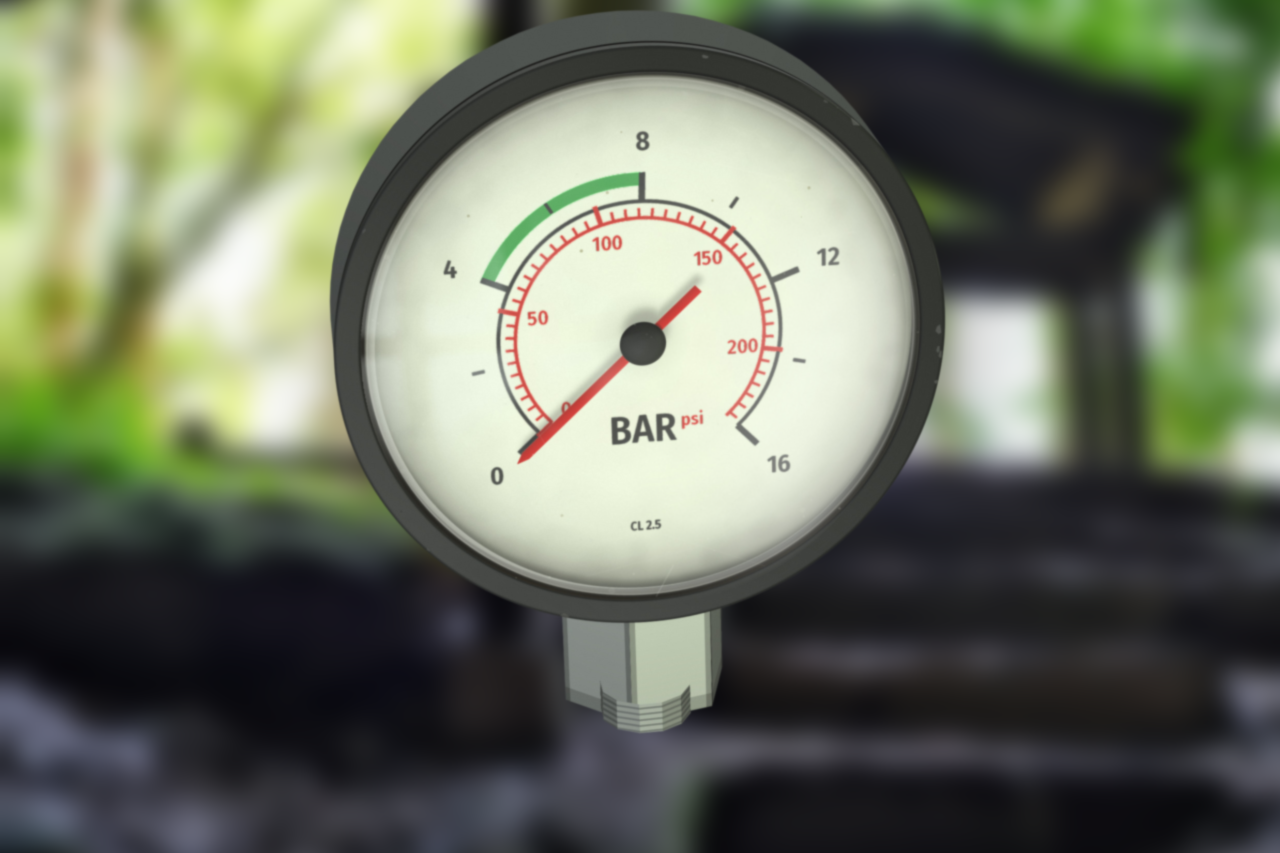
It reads 0 bar
